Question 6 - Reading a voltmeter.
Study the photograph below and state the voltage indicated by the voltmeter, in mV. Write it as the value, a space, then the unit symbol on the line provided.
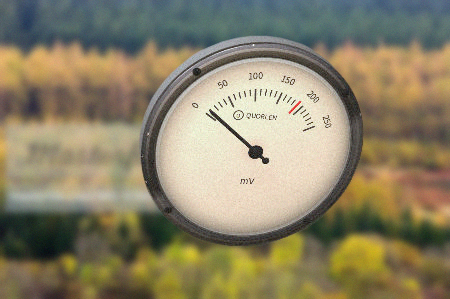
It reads 10 mV
